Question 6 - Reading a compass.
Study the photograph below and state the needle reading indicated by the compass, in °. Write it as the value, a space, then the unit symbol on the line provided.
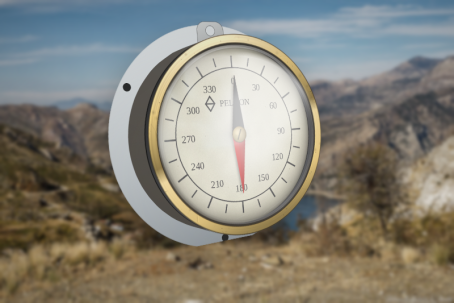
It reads 180 °
